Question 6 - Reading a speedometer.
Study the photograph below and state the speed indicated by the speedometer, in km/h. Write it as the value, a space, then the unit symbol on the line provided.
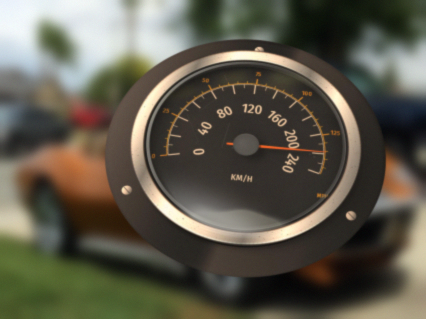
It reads 220 km/h
